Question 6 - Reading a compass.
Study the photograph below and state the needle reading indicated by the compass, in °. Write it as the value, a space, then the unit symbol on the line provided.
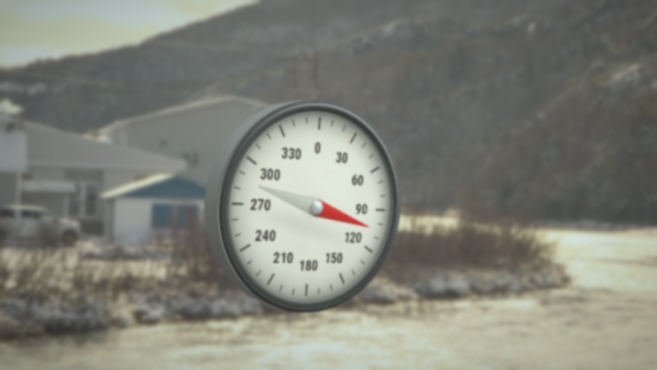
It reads 105 °
